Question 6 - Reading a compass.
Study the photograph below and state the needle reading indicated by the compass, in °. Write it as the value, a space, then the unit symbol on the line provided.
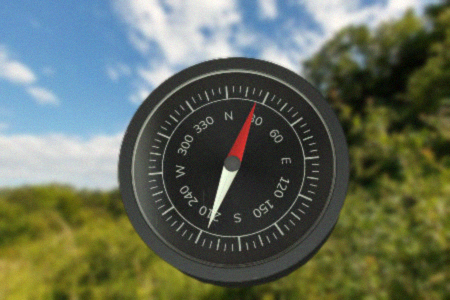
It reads 25 °
